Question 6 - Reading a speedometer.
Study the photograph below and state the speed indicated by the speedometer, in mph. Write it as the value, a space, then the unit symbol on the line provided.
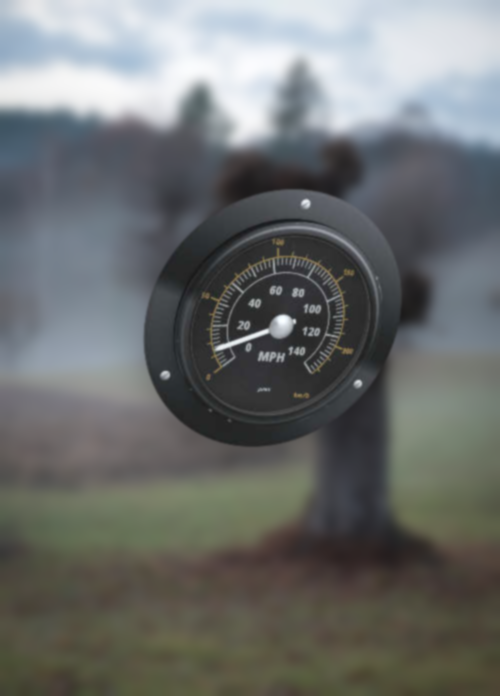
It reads 10 mph
